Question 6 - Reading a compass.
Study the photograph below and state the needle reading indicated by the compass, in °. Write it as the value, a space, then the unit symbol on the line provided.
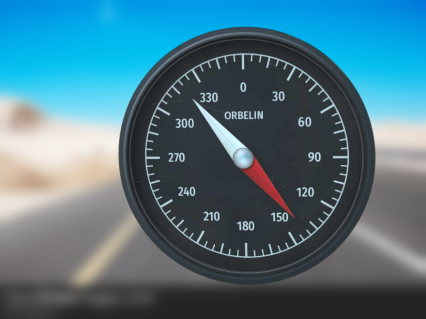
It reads 140 °
